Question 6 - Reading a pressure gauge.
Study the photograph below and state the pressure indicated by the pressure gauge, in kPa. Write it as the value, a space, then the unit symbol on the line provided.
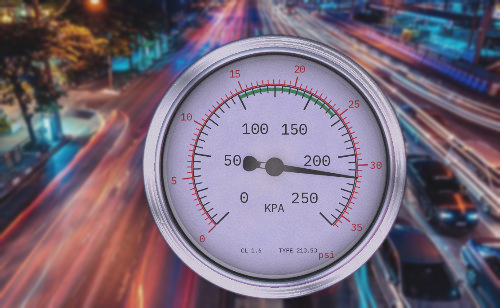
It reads 215 kPa
